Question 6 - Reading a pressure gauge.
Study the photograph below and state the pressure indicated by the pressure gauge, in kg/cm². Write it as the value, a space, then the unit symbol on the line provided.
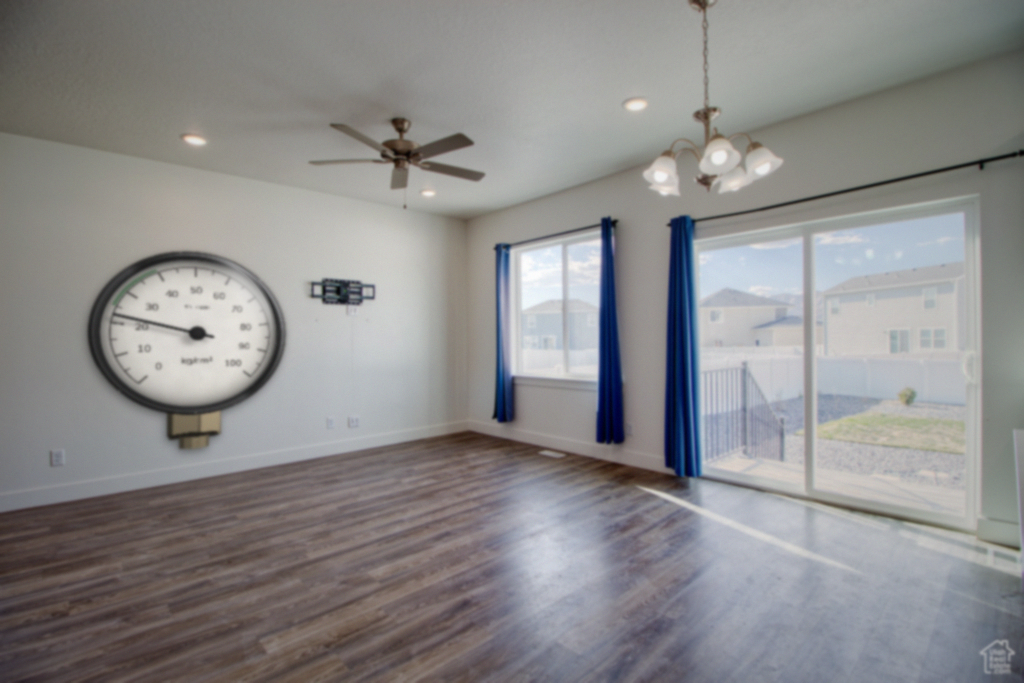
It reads 22.5 kg/cm²
